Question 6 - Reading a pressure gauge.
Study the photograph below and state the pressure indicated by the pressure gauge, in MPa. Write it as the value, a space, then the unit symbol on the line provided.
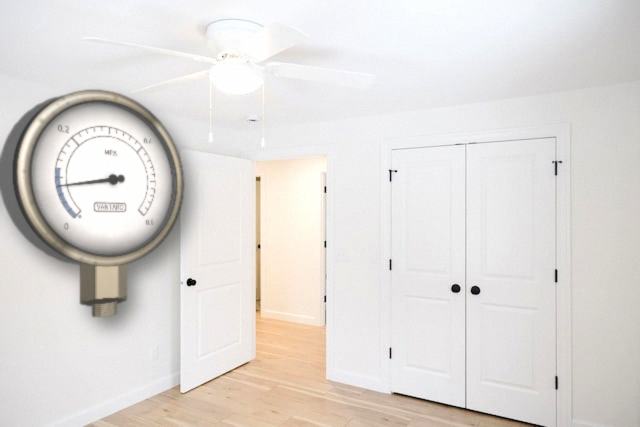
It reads 0.08 MPa
